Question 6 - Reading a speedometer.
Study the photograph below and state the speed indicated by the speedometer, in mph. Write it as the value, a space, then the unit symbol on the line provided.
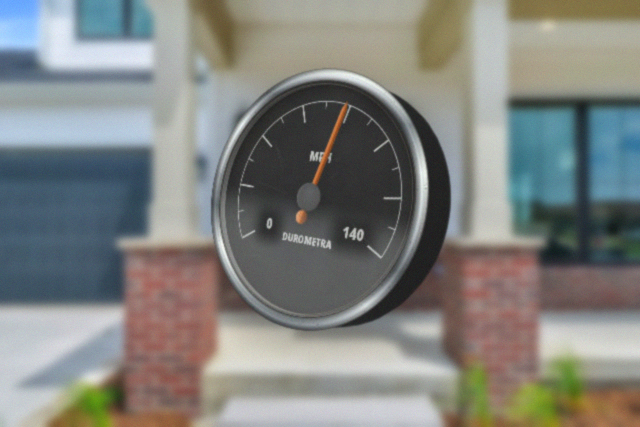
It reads 80 mph
